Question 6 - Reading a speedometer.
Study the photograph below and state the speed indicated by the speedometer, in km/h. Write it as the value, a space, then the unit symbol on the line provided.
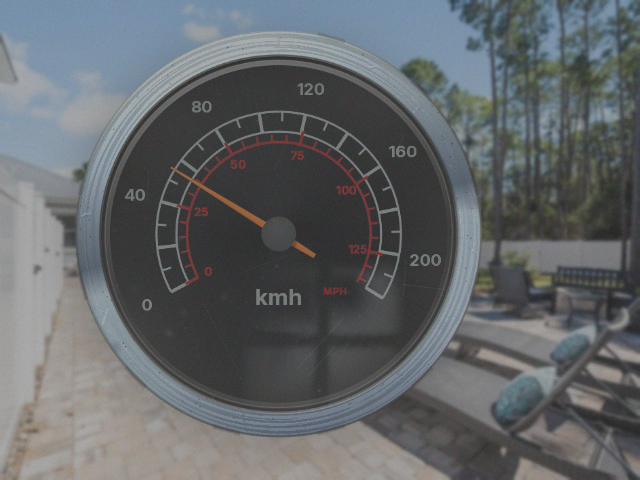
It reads 55 km/h
